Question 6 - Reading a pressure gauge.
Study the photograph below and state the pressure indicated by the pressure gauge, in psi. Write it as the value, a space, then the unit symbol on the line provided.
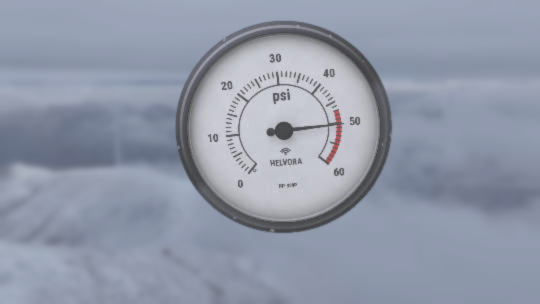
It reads 50 psi
